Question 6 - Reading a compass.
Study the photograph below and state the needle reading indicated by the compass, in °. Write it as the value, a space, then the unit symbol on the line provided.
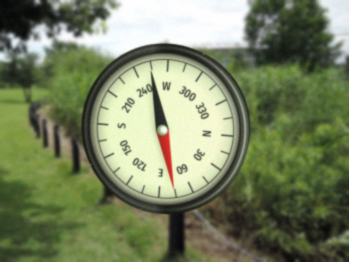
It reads 75 °
